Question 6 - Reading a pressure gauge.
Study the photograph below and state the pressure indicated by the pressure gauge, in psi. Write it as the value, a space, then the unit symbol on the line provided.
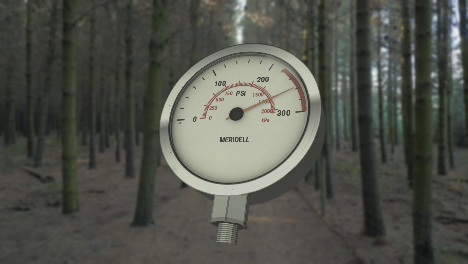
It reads 260 psi
